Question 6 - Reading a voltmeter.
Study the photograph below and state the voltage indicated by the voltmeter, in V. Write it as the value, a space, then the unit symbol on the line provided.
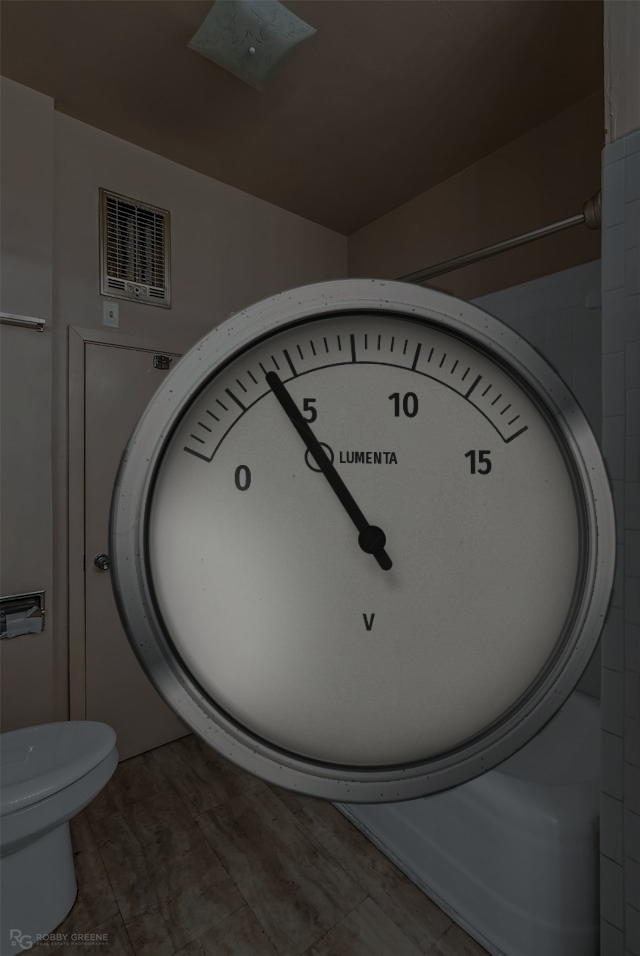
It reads 4 V
